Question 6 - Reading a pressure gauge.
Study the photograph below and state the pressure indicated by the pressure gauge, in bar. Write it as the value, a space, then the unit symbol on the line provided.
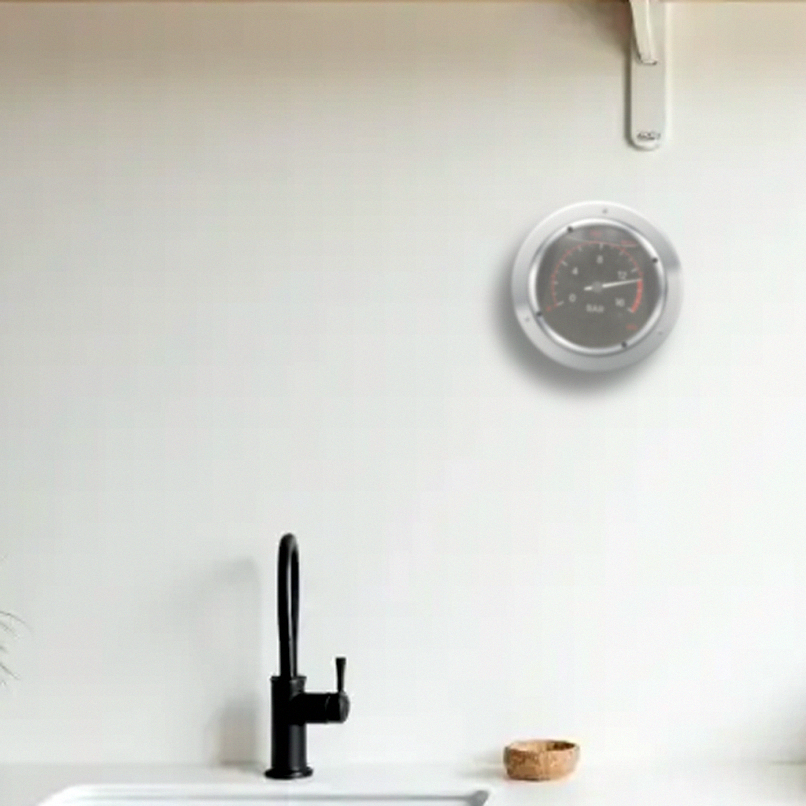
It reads 13 bar
